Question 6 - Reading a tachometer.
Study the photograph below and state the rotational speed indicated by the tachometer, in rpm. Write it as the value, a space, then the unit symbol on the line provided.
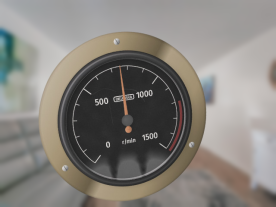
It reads 750 rpm
